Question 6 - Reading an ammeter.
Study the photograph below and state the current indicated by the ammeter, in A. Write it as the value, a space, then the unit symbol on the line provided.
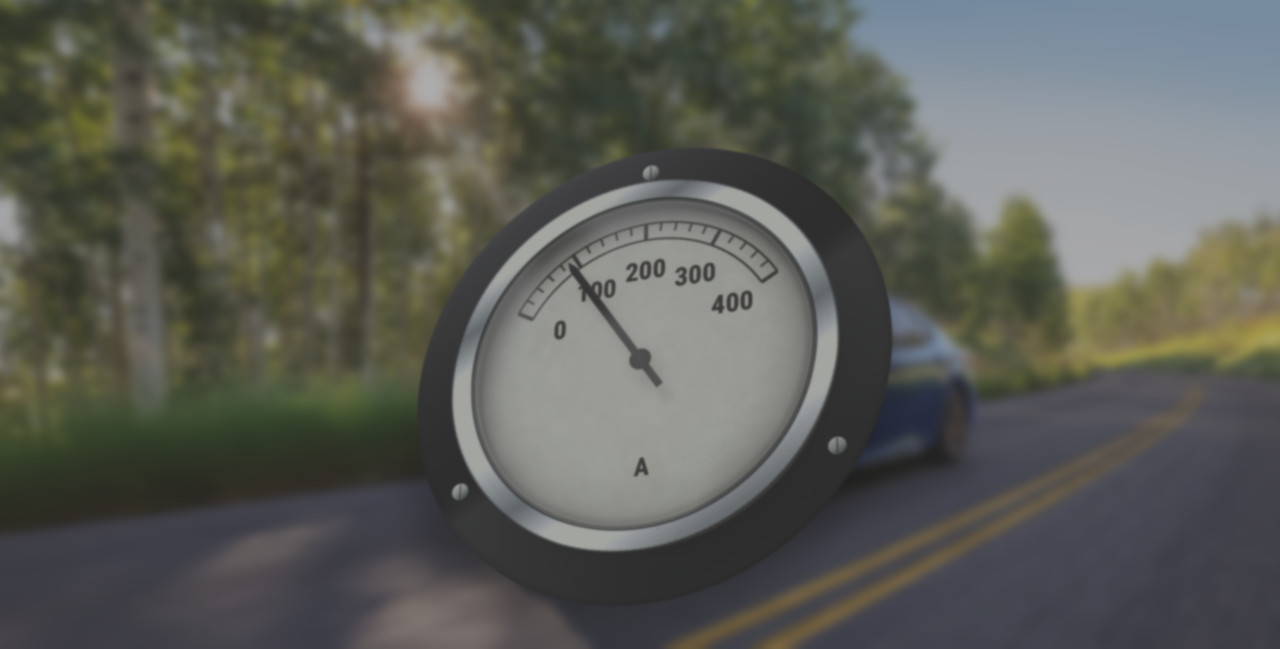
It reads 90 A
